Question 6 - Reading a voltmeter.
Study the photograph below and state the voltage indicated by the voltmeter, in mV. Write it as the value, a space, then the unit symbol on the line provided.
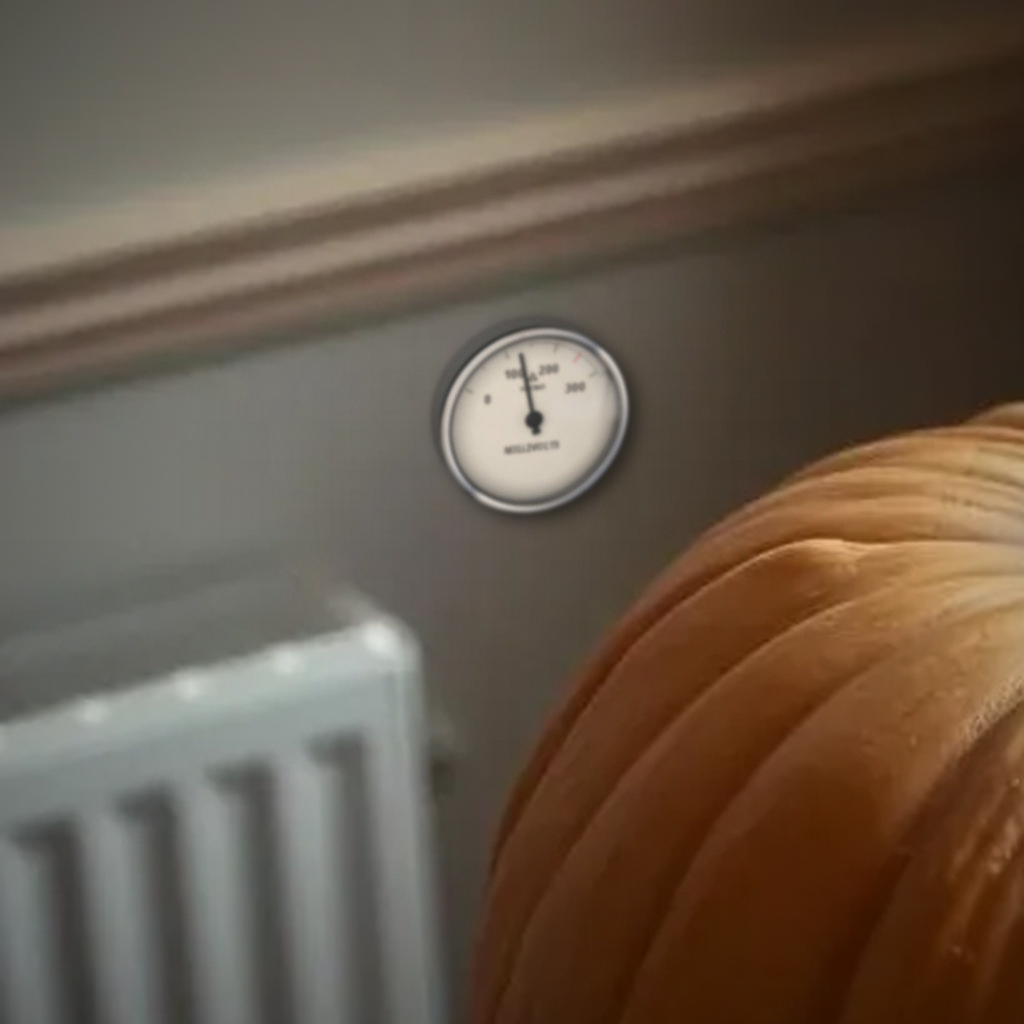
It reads 125 mV
